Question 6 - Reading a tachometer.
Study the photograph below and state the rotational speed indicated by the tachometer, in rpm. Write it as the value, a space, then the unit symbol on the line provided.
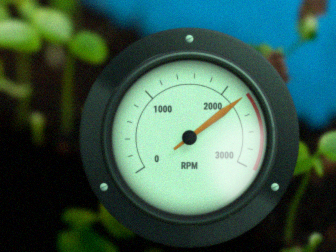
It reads 2200 rpm
